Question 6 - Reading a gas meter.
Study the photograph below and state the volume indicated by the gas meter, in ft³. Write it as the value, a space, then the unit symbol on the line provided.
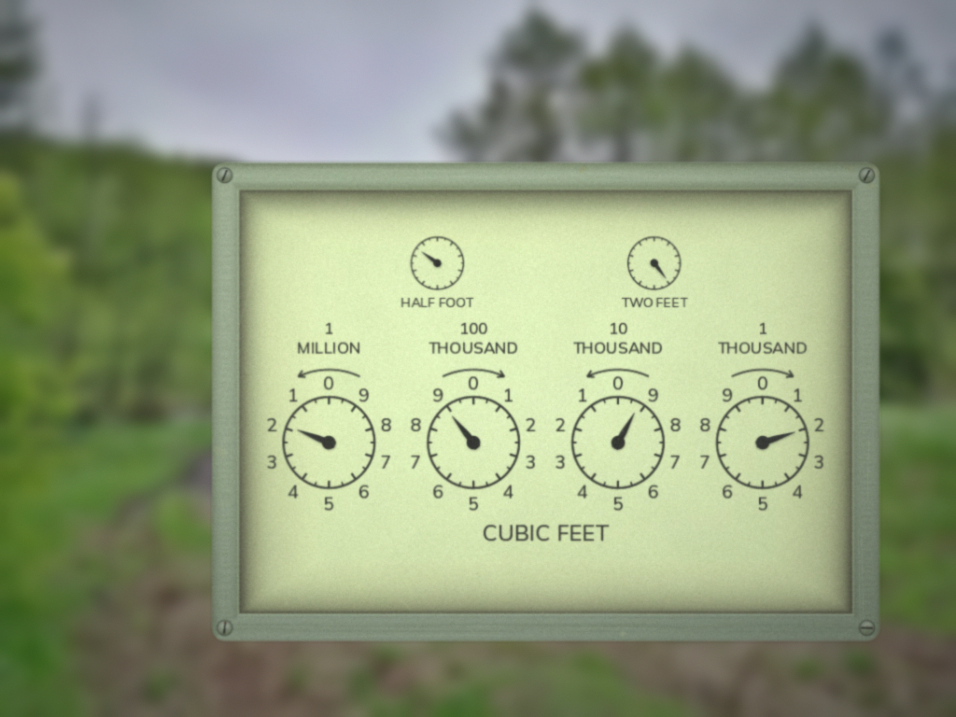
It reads 189200 ft³
